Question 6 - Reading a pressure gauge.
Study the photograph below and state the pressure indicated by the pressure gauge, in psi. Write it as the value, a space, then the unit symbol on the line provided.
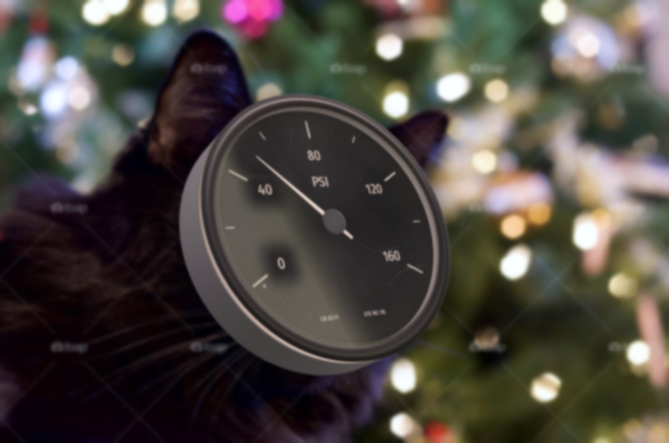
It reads 50 psi
